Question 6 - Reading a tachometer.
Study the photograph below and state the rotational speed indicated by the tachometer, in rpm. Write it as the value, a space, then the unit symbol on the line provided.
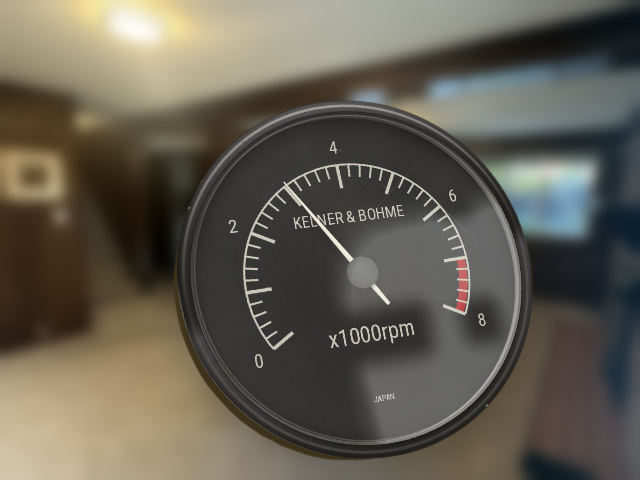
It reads 3000 rpm
